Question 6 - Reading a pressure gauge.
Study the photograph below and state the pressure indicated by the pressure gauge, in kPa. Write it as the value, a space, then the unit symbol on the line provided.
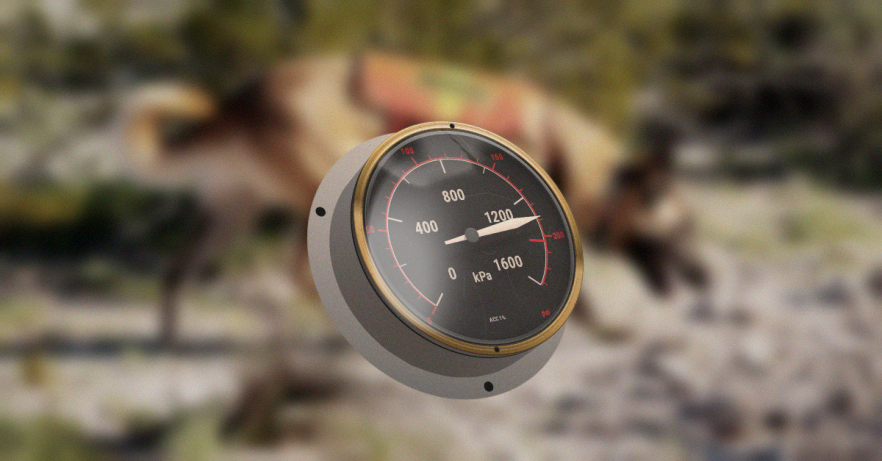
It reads 1300 kPa
